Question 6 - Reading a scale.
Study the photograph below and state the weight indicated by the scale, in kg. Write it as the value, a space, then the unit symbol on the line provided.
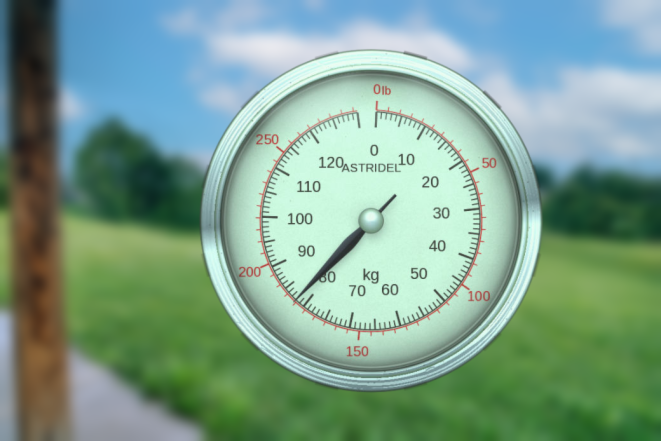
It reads 82 kg
